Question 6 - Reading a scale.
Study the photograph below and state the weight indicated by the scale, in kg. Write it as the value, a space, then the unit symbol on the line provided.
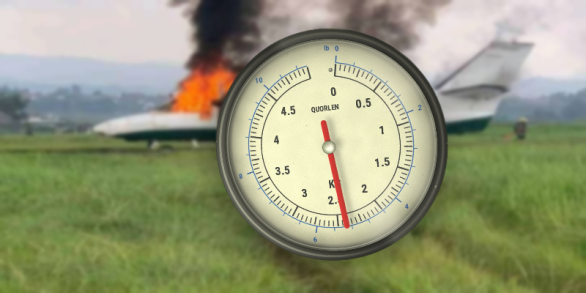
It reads 2.4 kg
